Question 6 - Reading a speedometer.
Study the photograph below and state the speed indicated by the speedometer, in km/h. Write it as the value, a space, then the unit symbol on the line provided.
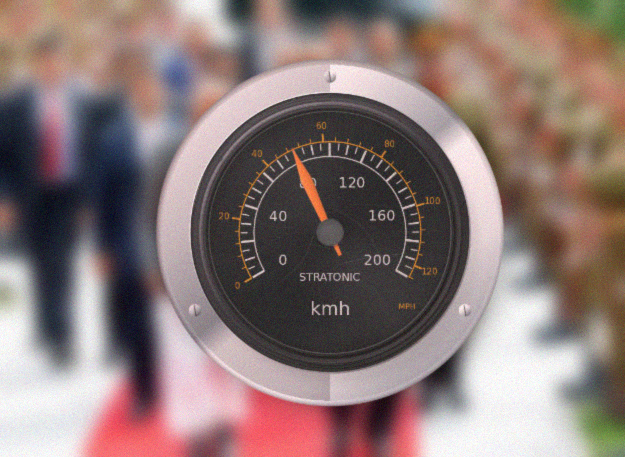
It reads 80 km/h
